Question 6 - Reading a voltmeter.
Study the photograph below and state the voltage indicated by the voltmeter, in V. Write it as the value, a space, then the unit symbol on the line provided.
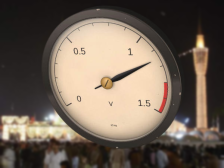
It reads 1.15 V
